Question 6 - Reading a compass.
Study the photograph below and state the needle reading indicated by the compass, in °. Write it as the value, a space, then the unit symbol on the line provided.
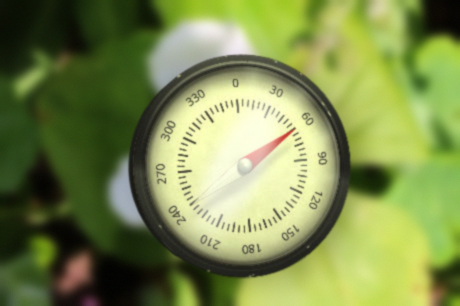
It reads 60 °
